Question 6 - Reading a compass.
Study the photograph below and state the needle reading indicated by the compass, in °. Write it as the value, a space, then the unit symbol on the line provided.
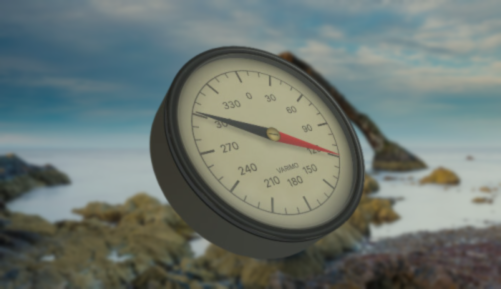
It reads 120 °
